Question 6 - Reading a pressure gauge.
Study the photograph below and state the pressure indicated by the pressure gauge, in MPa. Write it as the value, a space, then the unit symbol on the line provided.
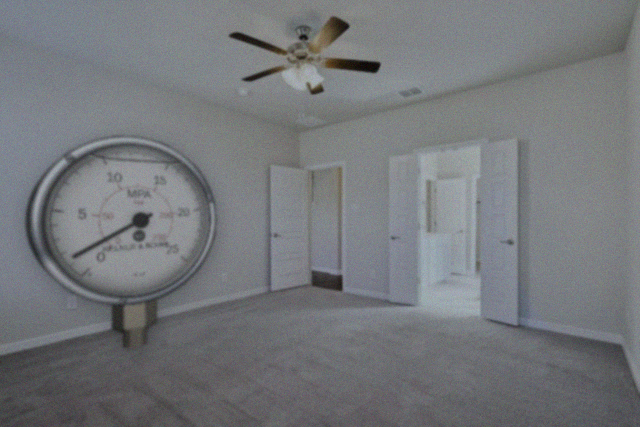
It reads 1.5 MPa
